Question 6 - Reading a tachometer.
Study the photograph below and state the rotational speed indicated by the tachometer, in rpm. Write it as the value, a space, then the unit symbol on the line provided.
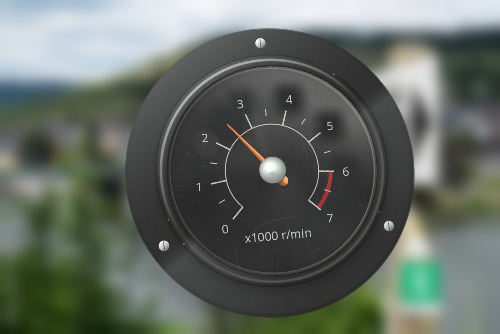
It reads 2500 rpm
